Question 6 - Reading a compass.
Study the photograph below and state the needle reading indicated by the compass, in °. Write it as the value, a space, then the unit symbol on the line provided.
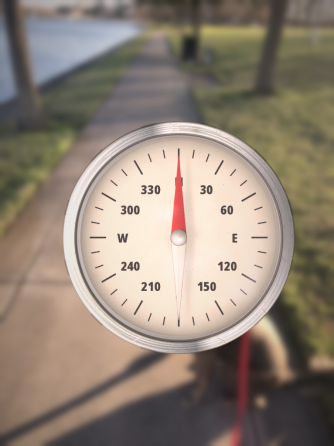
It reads 0 °
